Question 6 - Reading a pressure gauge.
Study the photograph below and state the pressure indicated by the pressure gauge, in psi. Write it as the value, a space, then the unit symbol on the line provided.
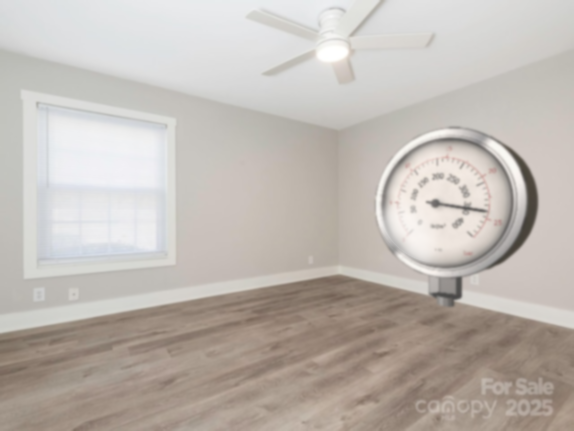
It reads 350 psi
